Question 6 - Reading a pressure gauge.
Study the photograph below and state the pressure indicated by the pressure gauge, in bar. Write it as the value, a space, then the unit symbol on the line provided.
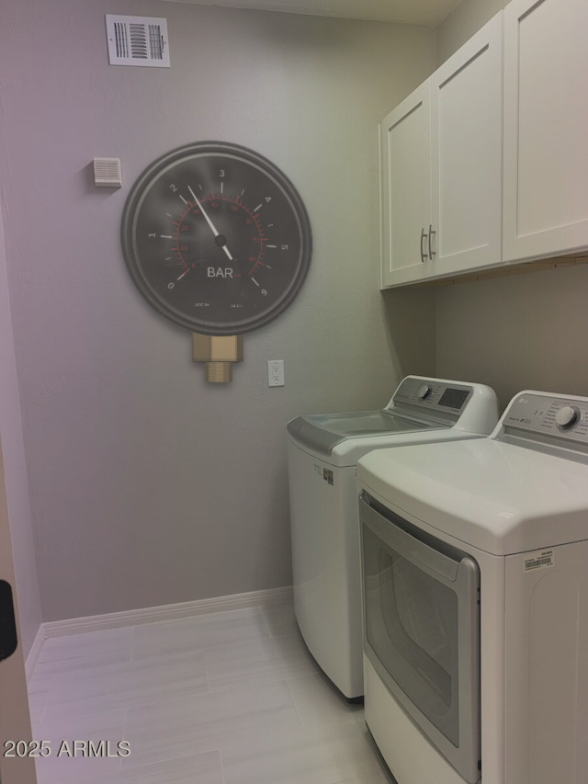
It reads 2.25 bar
